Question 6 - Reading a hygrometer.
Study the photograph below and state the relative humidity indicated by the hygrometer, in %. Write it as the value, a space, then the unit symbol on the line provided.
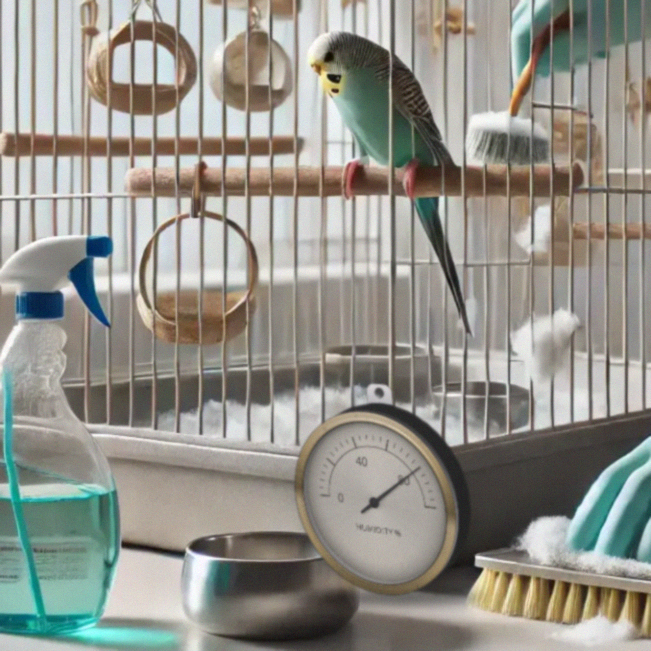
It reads 80 %
